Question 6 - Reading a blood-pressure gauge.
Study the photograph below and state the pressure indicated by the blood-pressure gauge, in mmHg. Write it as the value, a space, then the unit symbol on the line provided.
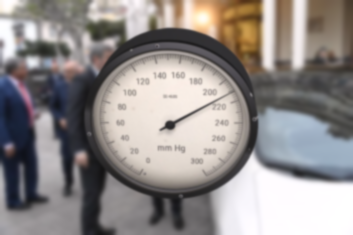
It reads 210 mmHg
